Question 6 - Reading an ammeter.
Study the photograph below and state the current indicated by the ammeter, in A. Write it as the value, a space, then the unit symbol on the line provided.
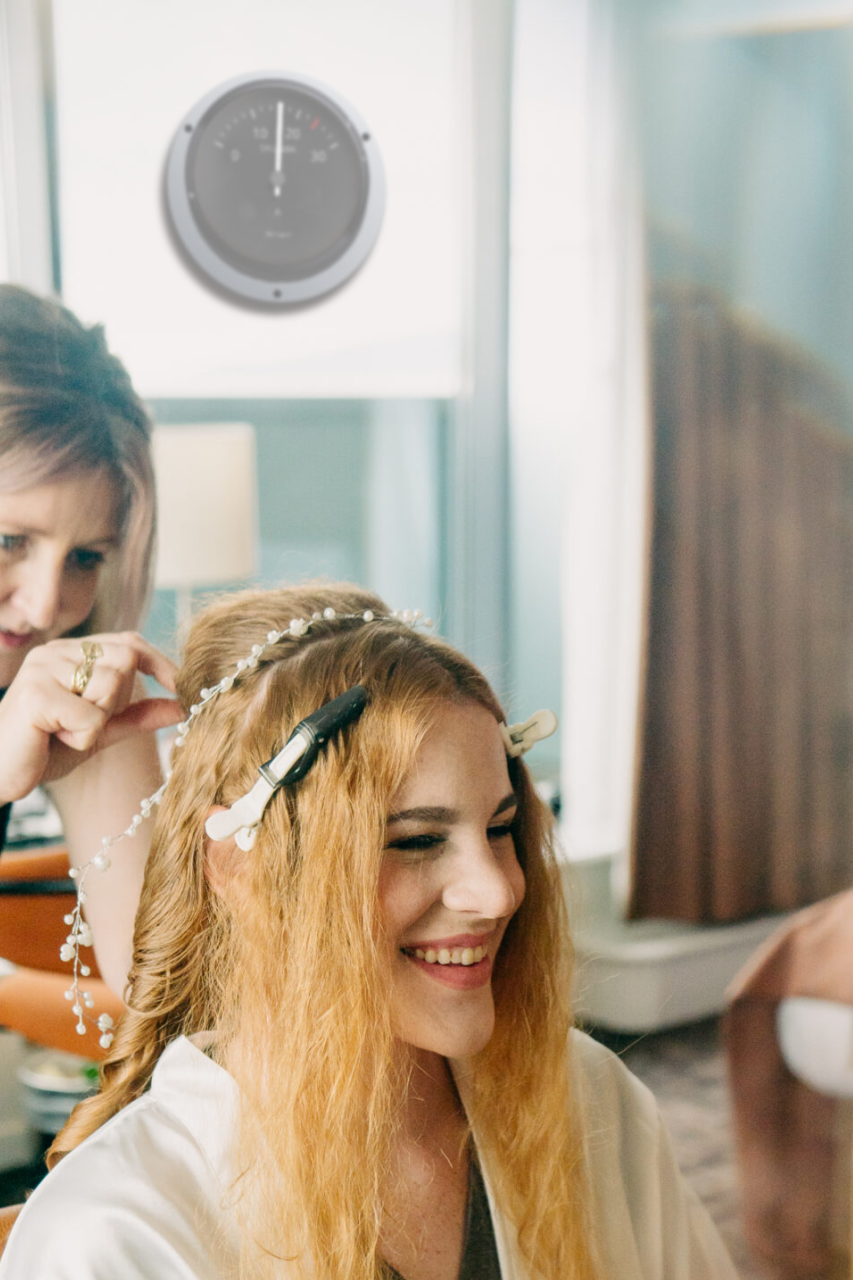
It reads 16 A
